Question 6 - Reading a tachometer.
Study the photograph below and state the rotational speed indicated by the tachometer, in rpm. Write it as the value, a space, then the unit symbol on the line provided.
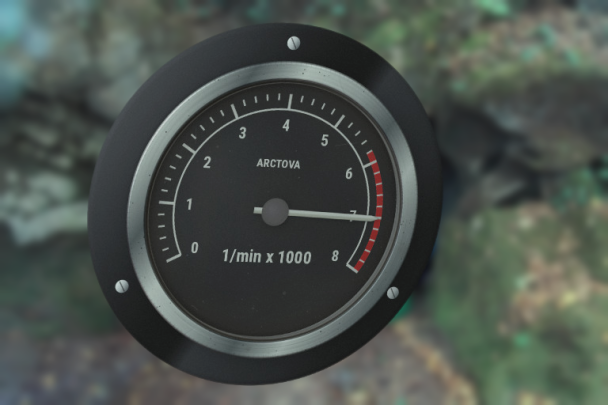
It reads 7000 rpm
